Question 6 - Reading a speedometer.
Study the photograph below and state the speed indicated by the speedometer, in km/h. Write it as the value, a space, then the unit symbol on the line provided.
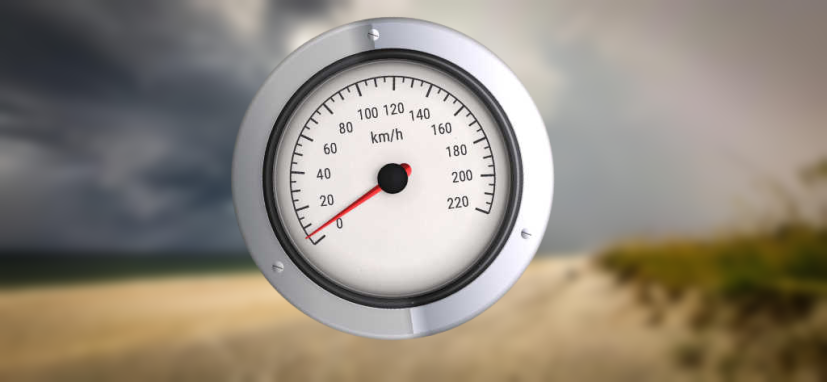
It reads 5 km/h
